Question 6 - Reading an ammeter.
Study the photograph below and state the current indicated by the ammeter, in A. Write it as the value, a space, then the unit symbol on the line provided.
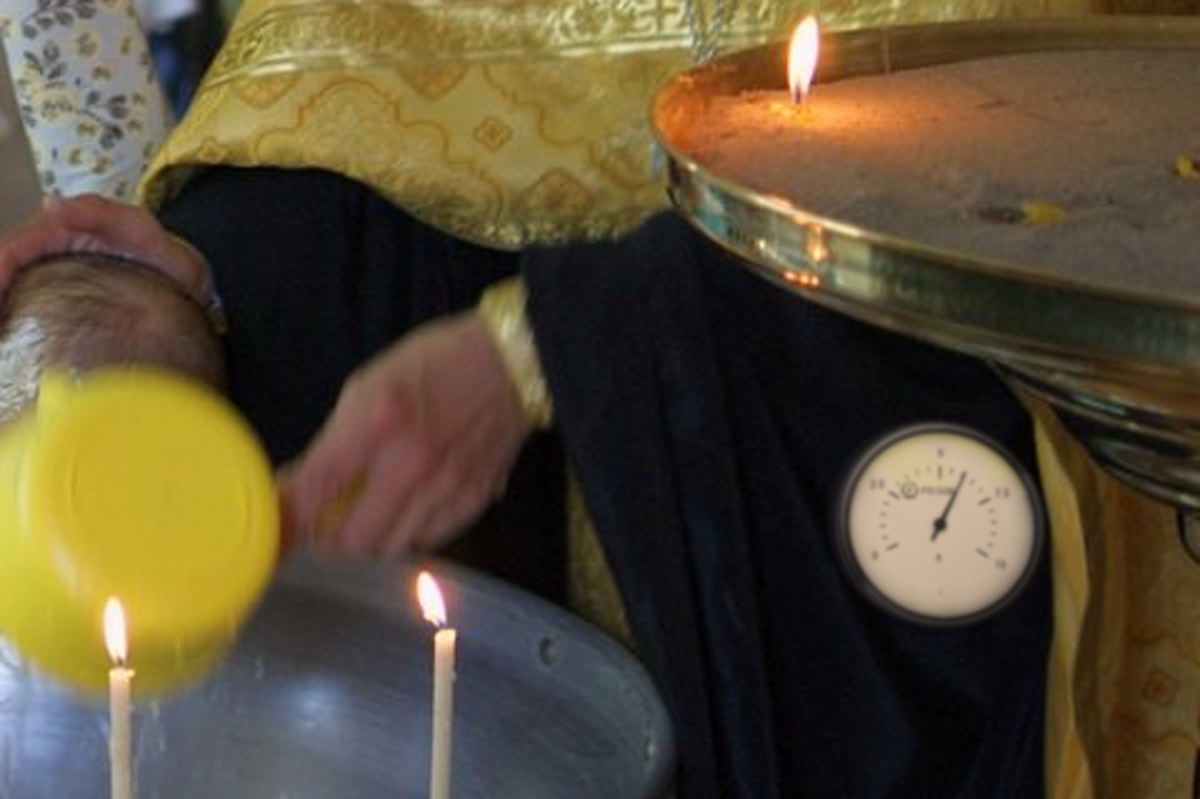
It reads 6 A
